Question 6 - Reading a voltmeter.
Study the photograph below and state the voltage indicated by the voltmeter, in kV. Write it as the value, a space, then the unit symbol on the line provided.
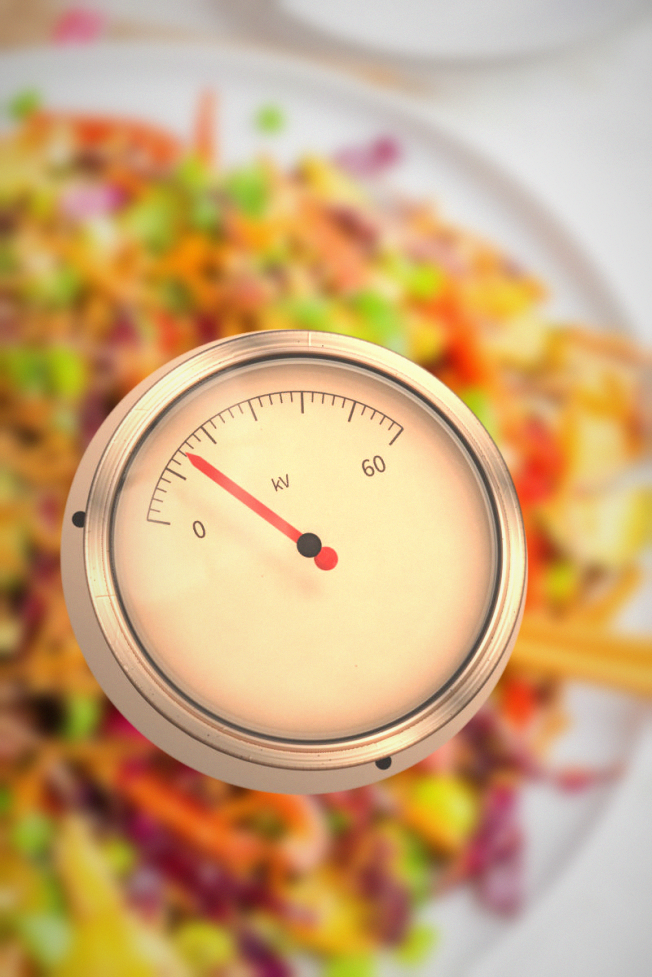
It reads 14 kV
